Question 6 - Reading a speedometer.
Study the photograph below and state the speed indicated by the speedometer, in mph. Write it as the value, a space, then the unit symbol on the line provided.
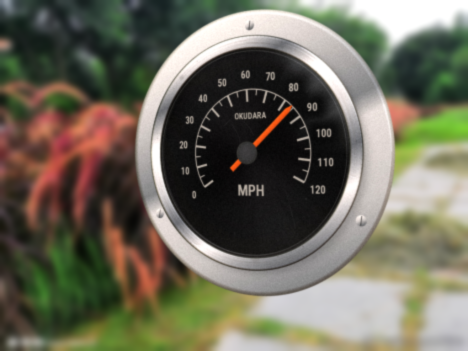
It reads 85 mph
